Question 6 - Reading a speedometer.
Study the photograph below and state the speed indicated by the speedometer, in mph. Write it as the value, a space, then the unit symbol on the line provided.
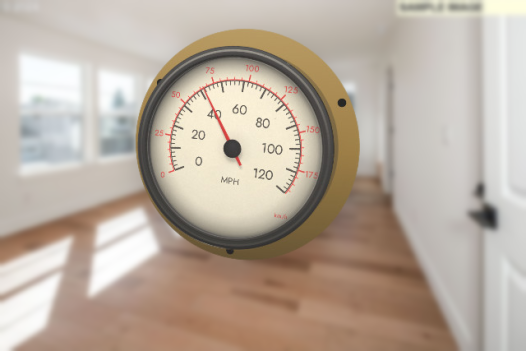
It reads 42 mph
